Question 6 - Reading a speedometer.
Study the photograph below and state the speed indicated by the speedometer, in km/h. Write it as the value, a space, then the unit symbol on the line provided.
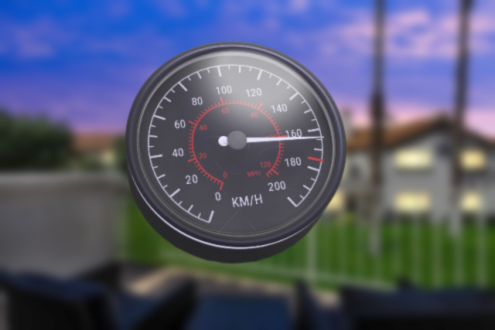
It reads 165 km/h
